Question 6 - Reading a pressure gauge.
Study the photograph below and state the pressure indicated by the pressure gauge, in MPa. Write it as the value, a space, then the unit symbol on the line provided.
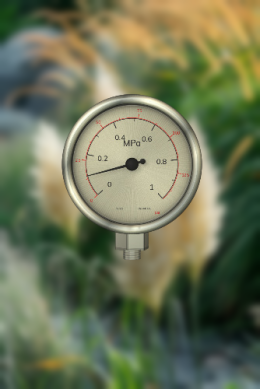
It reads 0.1 MPa
